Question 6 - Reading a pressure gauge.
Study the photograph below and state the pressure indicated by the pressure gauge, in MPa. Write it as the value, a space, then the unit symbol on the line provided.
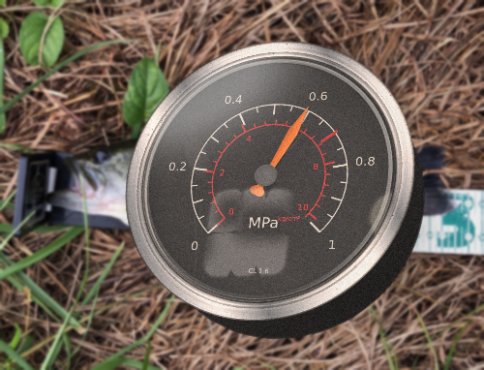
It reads 0.6 MPa
